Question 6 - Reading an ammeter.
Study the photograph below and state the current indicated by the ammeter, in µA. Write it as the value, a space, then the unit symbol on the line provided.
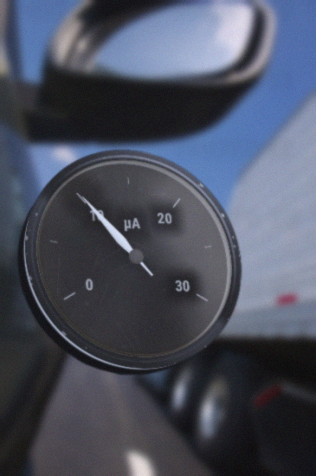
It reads 10 µA
